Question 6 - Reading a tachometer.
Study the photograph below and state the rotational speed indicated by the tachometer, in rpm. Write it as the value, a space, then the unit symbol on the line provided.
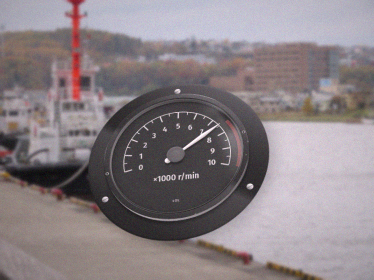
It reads 7500 rpm
